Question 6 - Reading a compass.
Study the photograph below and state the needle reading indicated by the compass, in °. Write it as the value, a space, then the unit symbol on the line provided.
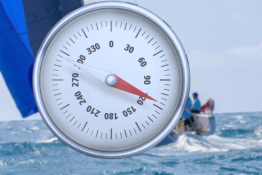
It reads 115 °
